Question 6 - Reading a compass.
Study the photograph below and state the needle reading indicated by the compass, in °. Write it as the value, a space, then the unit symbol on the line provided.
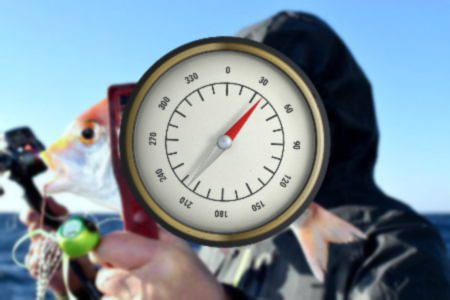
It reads 37.5 °
